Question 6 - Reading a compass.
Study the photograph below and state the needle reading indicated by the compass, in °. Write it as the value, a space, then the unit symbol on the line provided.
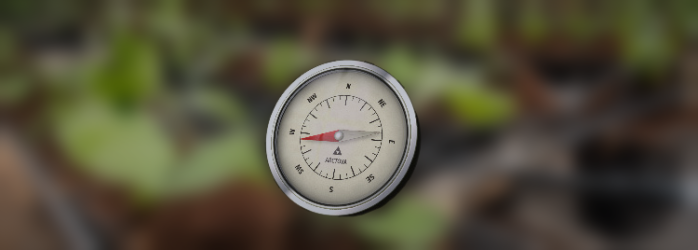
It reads 260 °
